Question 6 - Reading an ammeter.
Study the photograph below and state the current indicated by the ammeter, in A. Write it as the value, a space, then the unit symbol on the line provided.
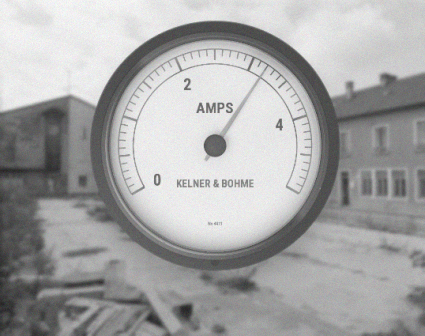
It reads 3.2 A
